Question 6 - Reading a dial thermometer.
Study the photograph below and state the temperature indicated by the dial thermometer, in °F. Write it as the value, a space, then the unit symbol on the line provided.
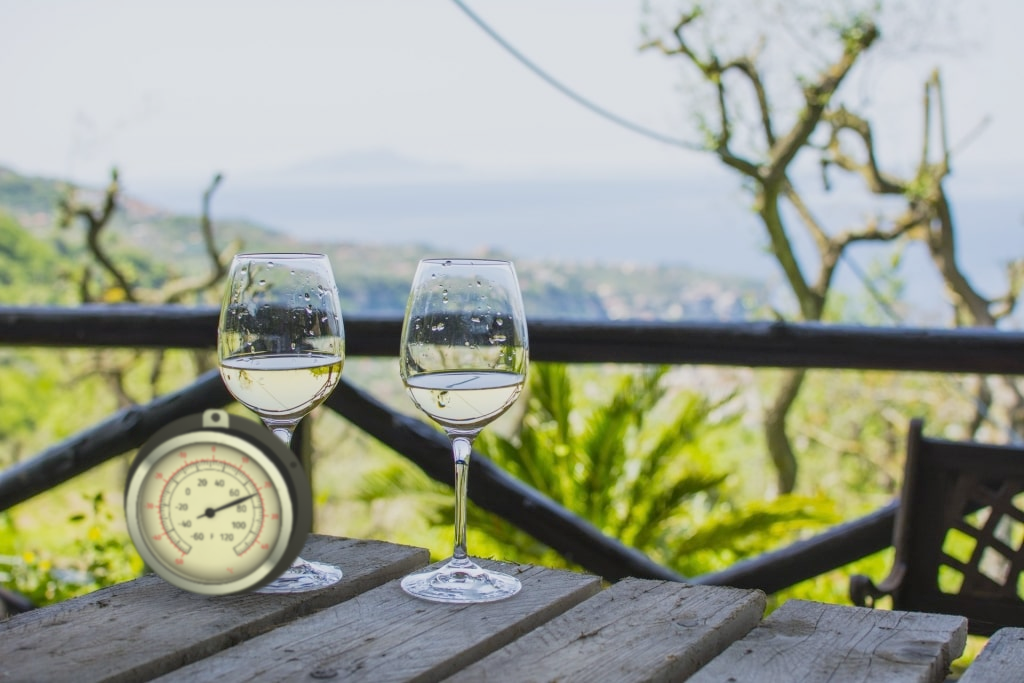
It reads 70 °F
